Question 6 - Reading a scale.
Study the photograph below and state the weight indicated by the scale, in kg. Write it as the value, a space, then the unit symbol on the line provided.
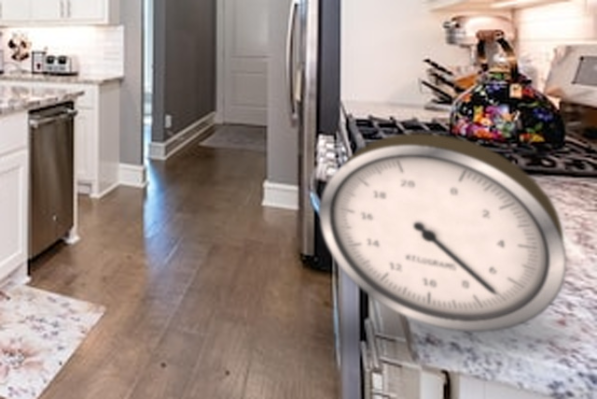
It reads 7 kg
